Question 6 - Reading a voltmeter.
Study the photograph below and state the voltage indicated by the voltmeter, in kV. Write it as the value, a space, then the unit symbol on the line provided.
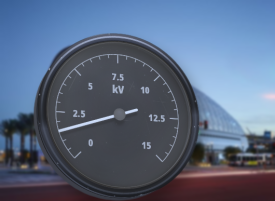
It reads 1.5 kV
